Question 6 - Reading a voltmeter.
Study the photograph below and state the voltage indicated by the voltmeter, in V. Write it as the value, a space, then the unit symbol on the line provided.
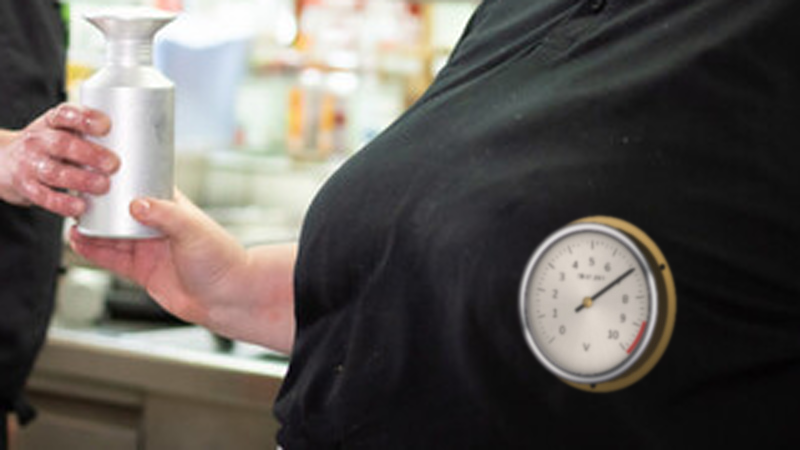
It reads 7 V
